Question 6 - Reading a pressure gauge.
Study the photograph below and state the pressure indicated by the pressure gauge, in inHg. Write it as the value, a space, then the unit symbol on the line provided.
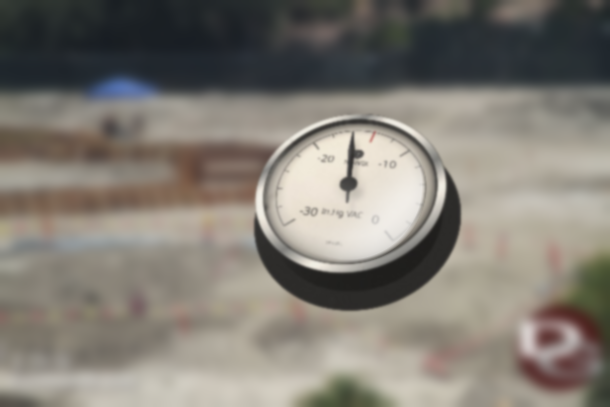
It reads -16 inHg
